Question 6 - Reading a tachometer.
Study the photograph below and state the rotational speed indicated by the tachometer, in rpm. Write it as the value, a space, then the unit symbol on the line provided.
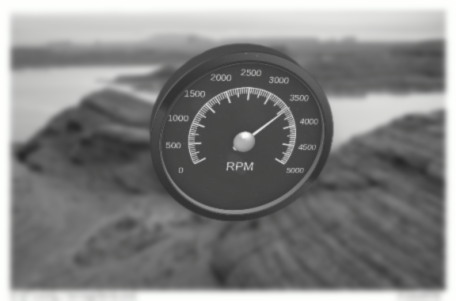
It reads 3500 rpm
